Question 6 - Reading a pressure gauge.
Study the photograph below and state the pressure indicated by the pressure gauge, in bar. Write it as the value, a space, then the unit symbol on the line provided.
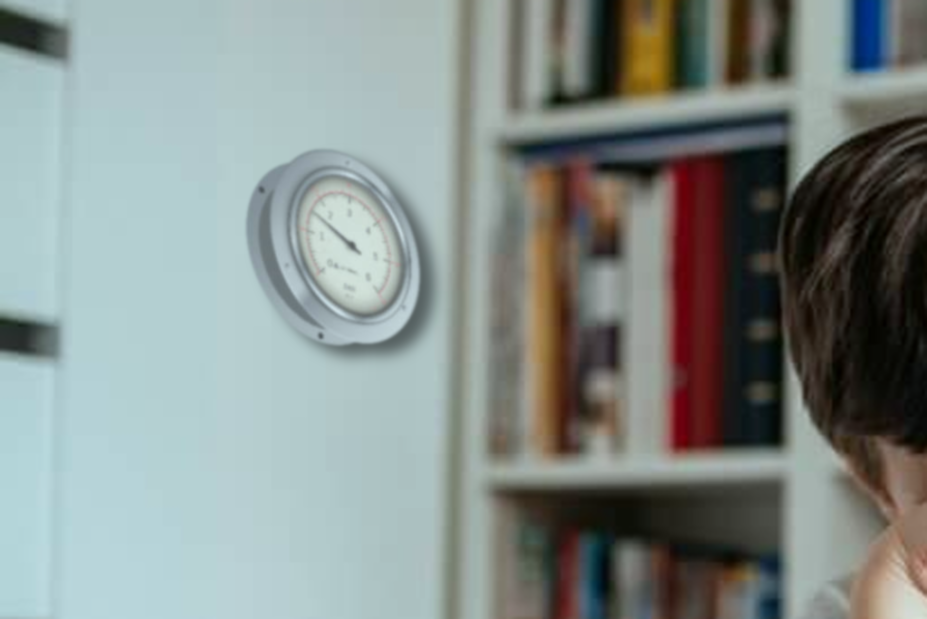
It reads 1.5 bar
